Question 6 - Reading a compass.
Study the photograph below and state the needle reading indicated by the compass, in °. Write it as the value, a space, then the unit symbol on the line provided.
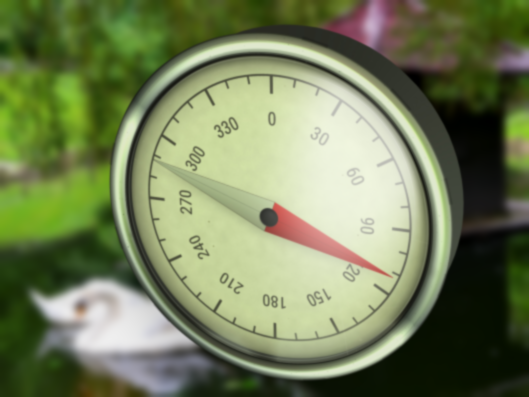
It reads 110 °
